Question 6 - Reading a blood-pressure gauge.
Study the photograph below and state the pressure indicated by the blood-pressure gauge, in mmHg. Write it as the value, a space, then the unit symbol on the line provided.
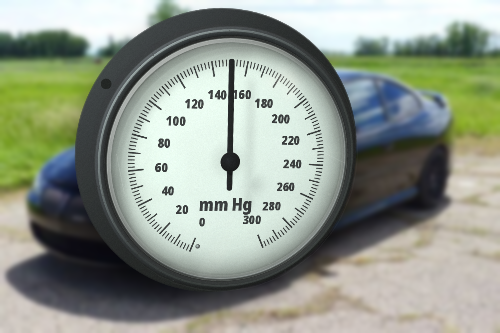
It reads 150 mmHg
